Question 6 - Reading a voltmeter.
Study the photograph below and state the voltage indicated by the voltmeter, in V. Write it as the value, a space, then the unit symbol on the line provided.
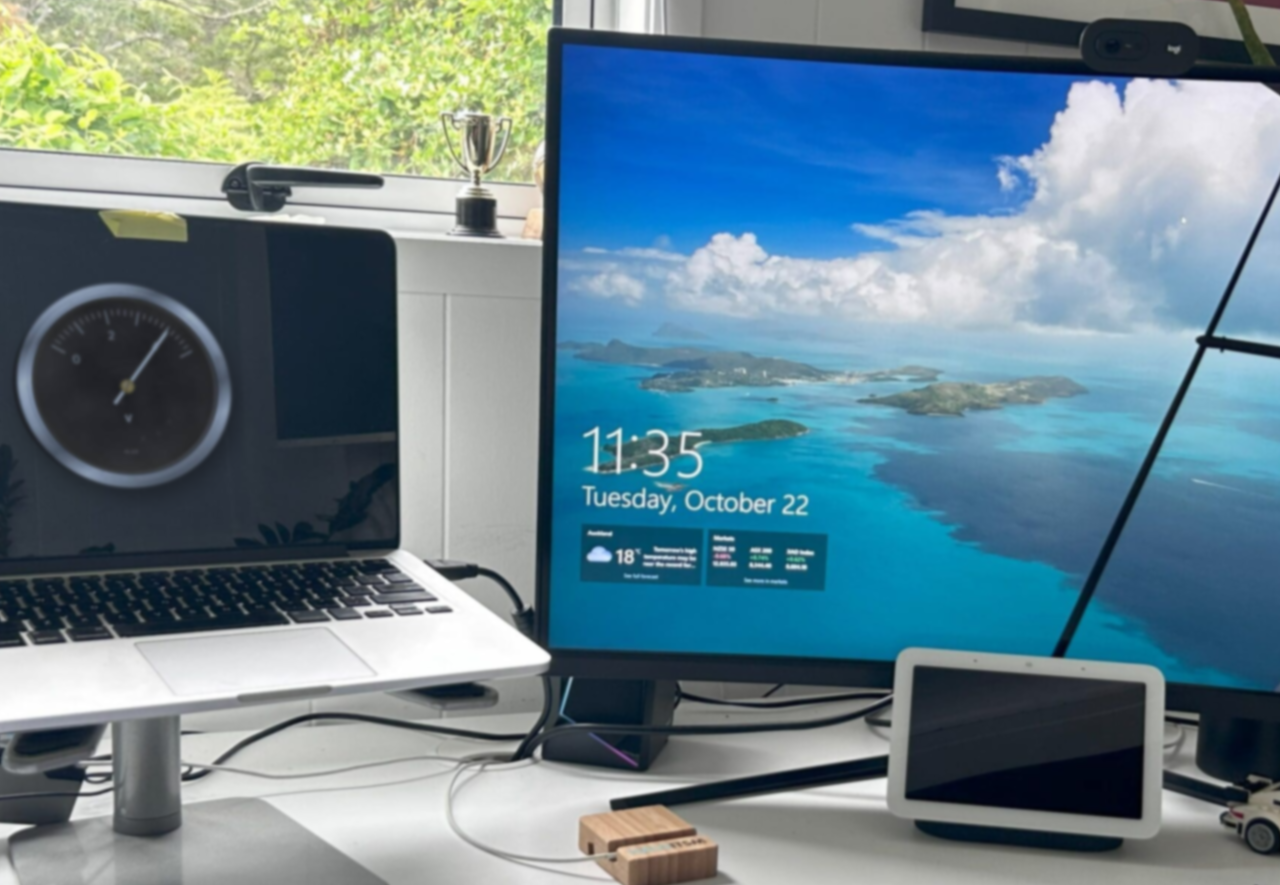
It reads 4 V
